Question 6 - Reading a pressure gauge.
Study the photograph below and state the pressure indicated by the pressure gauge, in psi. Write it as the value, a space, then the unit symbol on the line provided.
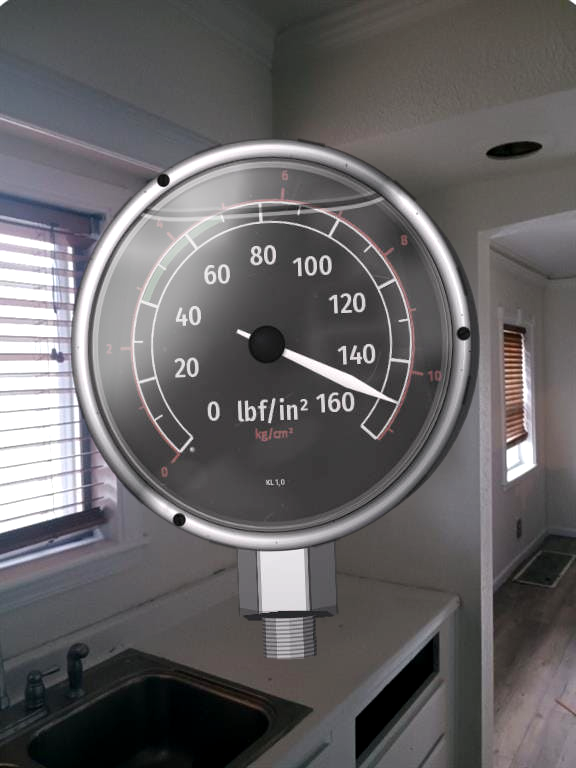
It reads 150 psi
